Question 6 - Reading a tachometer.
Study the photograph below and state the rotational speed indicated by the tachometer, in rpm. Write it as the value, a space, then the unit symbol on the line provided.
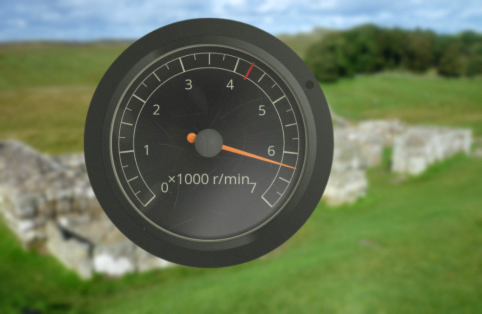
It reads 6250 rpm
